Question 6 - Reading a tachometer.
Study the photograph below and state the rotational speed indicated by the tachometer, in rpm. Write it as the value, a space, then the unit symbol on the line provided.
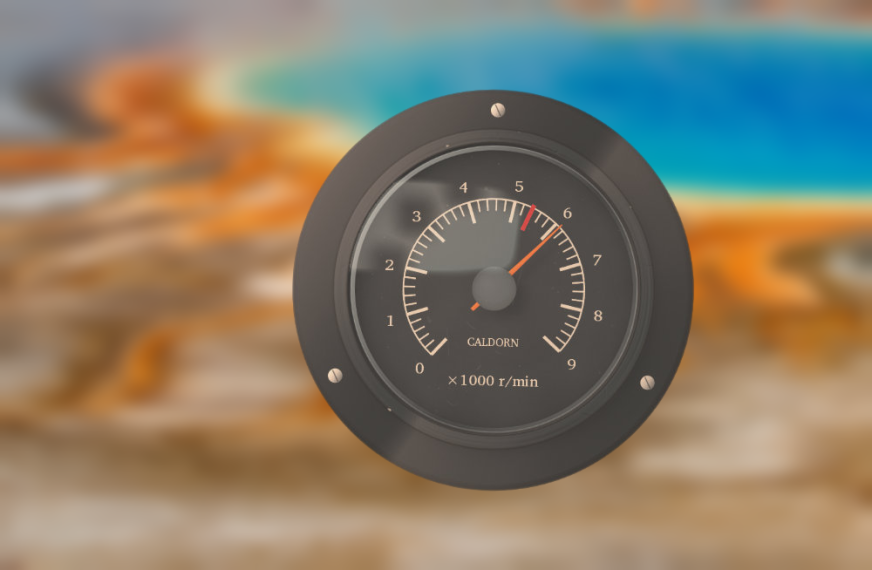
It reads 6100 rpm
